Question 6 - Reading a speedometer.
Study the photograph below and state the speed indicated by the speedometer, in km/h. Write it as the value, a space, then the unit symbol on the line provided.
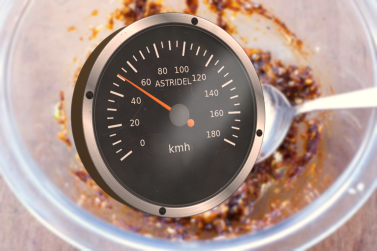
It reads 50 km/h
